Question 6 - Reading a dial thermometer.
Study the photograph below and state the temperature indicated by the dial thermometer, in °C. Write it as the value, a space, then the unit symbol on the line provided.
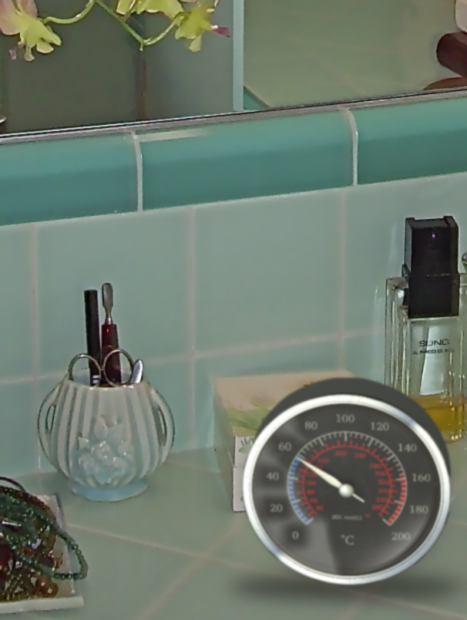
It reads 60 °C
